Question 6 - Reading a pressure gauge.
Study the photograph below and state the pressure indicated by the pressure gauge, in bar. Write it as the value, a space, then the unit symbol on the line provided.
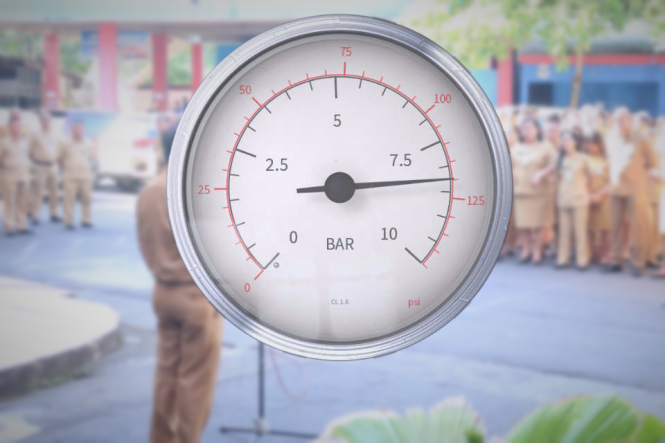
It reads 8.25 bar
